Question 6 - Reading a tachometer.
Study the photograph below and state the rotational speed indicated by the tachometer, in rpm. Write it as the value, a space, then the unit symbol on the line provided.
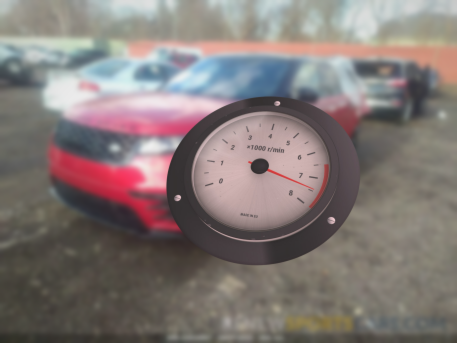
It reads 7500 rpm
